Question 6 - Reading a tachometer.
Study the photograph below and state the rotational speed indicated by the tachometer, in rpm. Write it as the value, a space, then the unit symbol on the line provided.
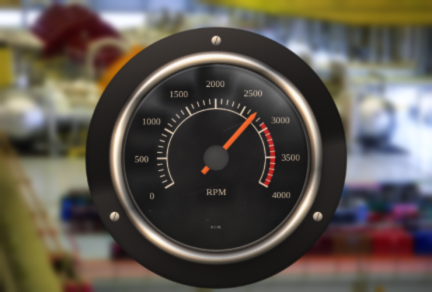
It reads 2700 rpm
